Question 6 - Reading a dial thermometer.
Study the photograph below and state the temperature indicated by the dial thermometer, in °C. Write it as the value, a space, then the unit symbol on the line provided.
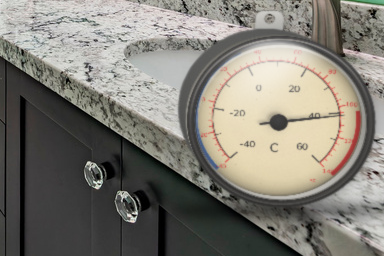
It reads 40 °C
